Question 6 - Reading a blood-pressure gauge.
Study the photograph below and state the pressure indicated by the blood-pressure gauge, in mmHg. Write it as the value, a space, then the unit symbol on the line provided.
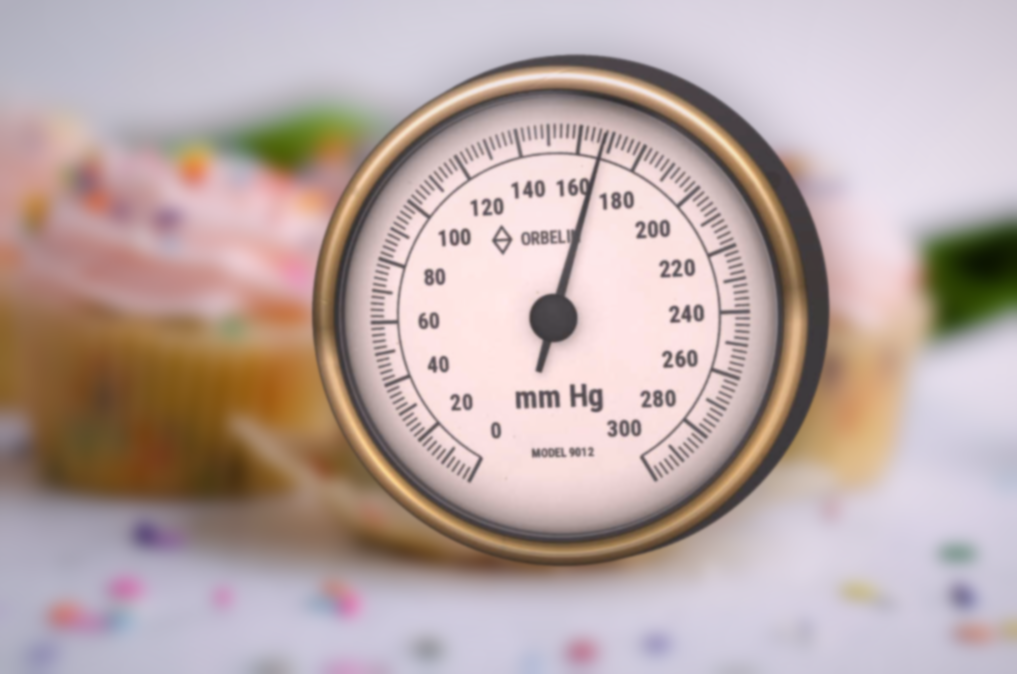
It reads 168 mmHg
